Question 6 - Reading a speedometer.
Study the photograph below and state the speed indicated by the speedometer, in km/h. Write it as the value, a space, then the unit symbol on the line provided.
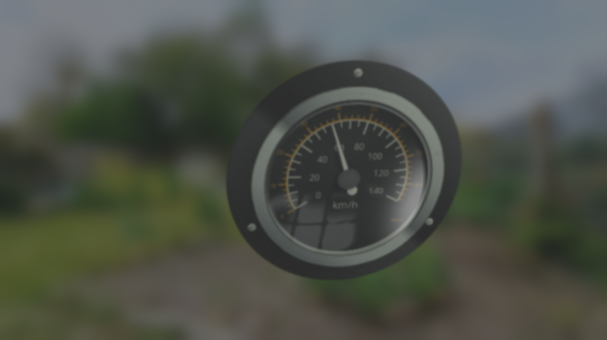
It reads 60 km/h
